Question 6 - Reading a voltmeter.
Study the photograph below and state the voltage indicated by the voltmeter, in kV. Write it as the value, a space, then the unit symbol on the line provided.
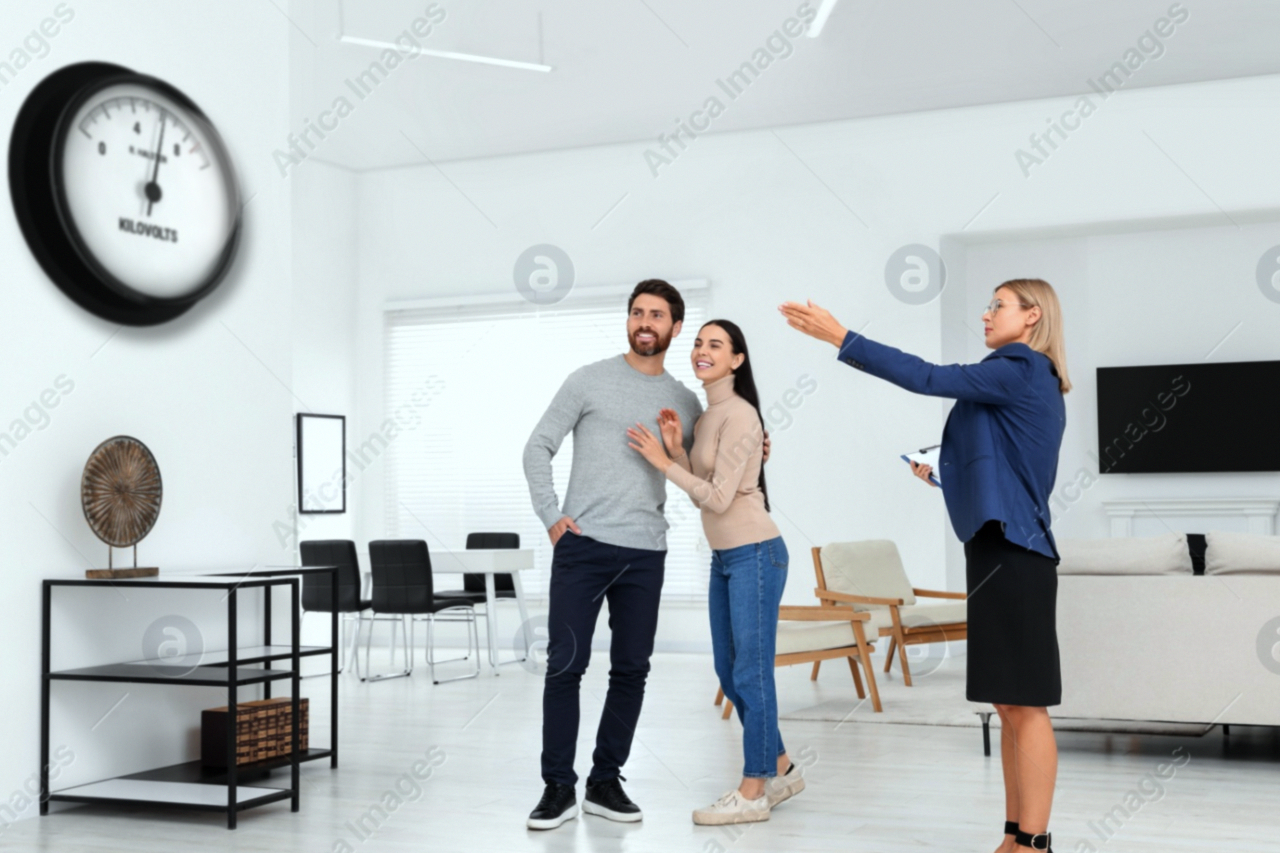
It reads 6 kV
